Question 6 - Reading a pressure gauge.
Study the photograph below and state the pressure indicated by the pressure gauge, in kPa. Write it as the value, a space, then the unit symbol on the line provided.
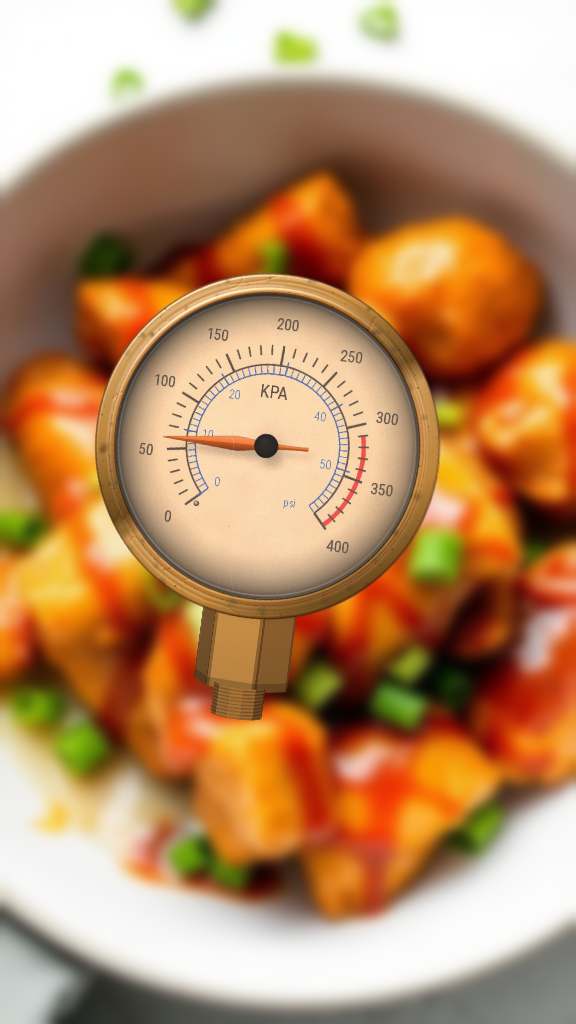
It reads 60 kPa
